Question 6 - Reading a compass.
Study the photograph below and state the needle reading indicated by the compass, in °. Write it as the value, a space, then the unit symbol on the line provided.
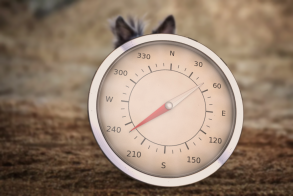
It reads 230 °
